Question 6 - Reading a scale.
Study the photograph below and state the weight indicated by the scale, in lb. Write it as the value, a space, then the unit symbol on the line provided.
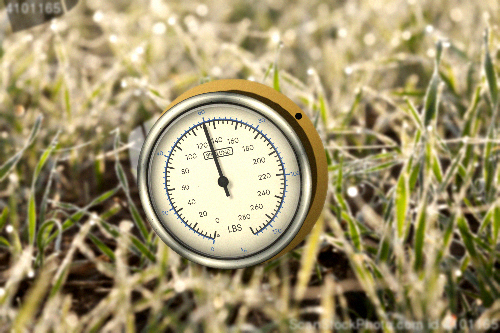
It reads 132 lb
